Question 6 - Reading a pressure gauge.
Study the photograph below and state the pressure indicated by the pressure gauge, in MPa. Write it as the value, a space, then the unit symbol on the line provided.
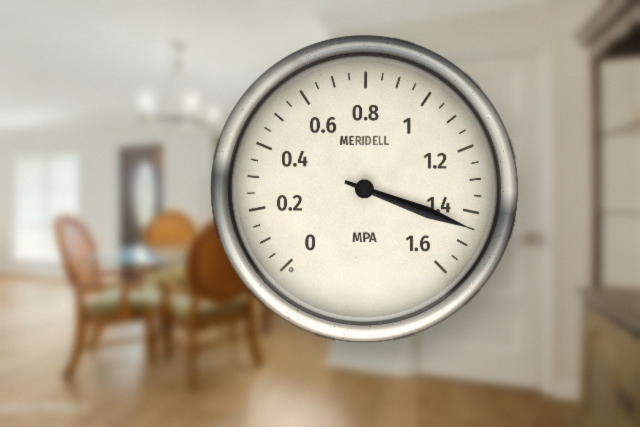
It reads 1.45 MPa
